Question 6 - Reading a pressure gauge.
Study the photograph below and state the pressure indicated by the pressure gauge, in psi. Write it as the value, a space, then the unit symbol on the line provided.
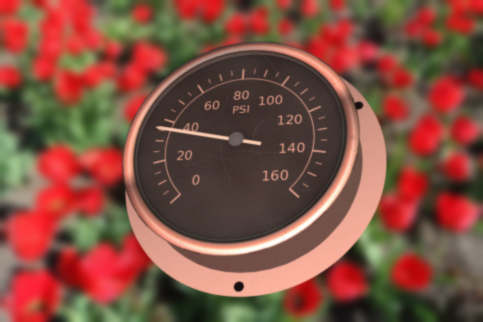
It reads 35 psi
